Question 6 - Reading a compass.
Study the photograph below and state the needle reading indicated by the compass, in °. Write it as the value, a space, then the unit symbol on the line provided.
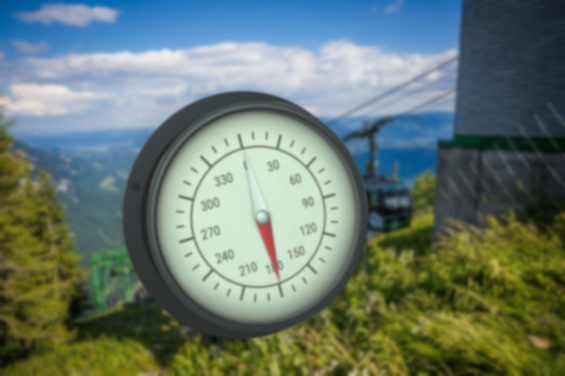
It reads 180 °
